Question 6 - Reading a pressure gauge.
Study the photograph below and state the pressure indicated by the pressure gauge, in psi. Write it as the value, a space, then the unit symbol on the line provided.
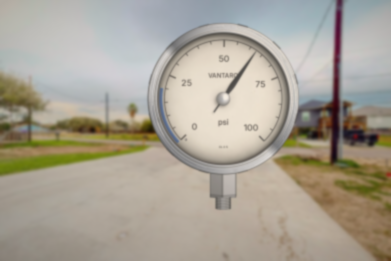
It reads 62.5 psi
